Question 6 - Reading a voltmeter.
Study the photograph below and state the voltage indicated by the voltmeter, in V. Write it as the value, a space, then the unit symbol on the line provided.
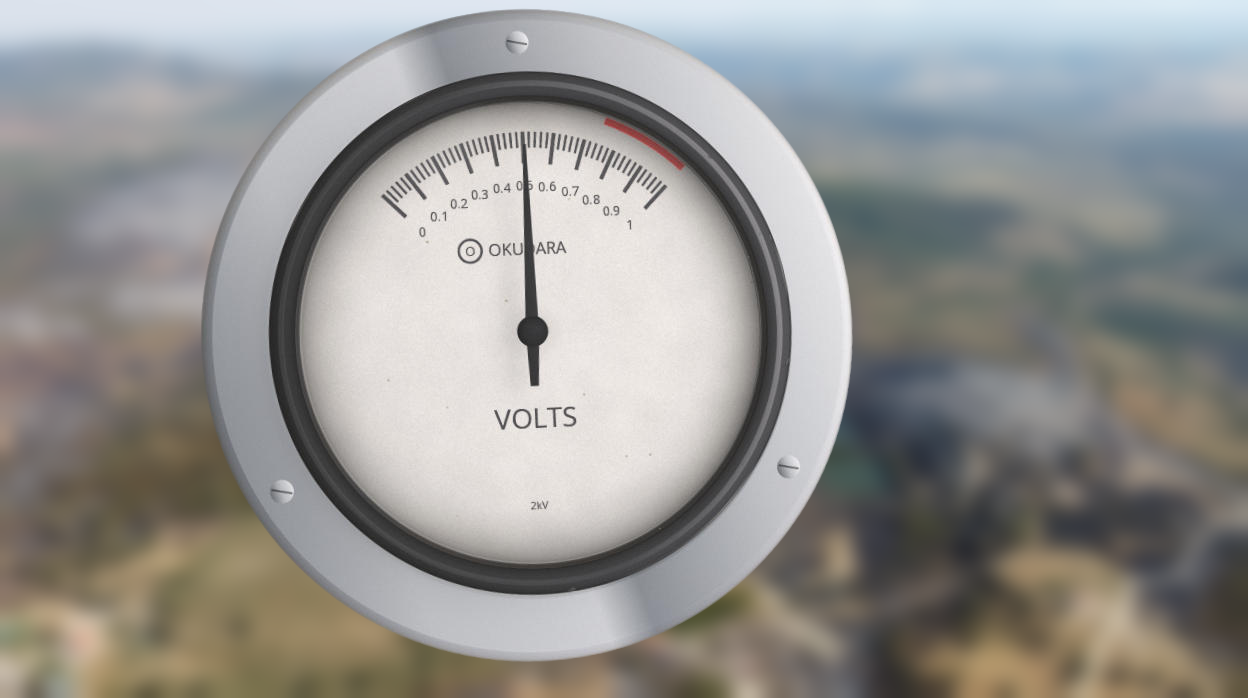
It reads 0.5 V
